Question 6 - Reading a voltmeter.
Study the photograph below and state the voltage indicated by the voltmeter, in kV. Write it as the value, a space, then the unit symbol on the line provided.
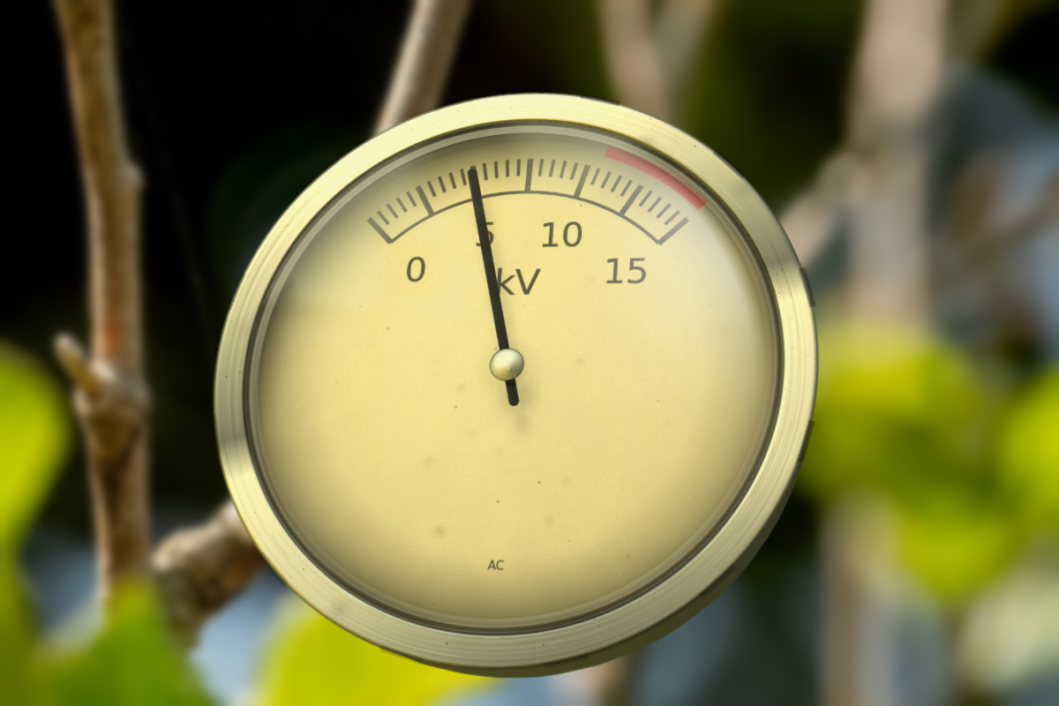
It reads 5 kV
